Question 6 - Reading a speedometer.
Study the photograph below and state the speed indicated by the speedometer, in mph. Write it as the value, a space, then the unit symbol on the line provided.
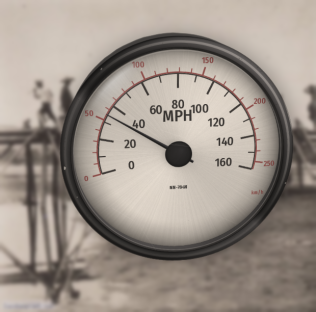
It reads 35 mph
